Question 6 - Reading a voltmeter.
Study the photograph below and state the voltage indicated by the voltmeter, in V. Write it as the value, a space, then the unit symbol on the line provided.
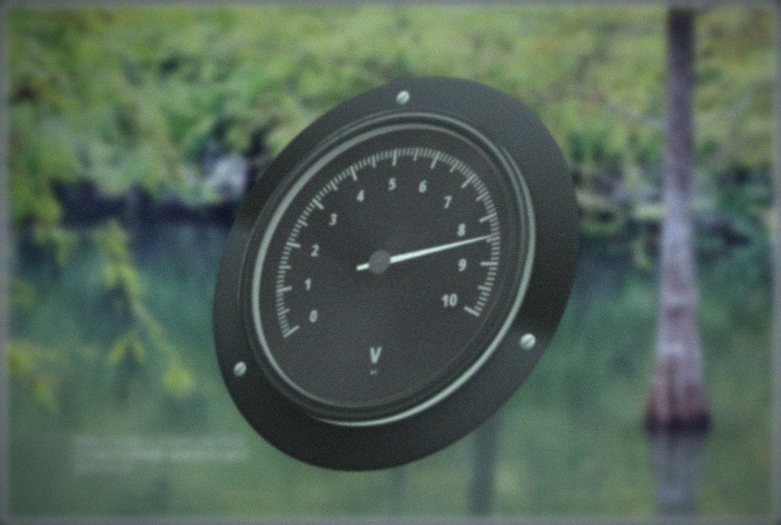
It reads 8.5 V
